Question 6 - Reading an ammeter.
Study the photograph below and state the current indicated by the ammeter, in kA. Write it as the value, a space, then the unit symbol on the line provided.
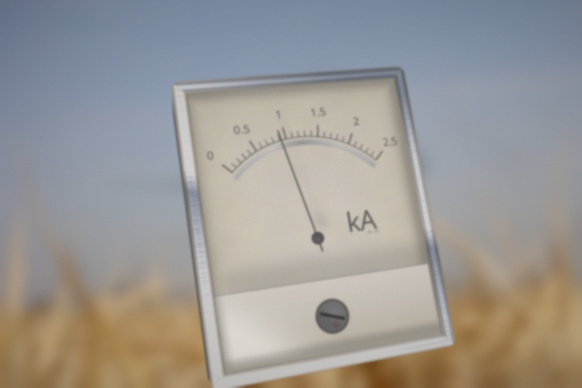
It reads 0.9 kA
